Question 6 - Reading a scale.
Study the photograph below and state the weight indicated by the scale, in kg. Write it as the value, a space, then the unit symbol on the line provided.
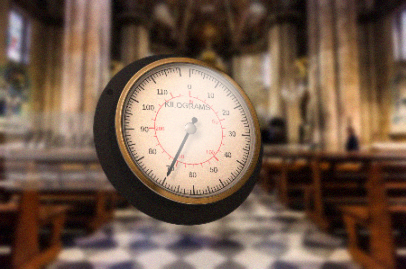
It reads 70 kg
